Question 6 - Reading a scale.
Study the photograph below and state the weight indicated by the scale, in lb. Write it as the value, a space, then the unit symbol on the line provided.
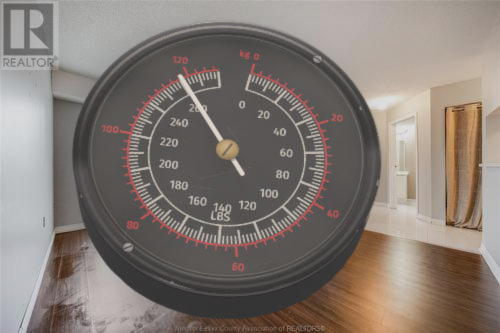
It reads 260 lb
